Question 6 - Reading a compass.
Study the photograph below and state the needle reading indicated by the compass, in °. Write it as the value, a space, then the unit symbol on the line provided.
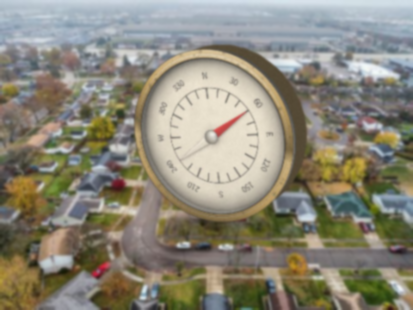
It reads 60 °
